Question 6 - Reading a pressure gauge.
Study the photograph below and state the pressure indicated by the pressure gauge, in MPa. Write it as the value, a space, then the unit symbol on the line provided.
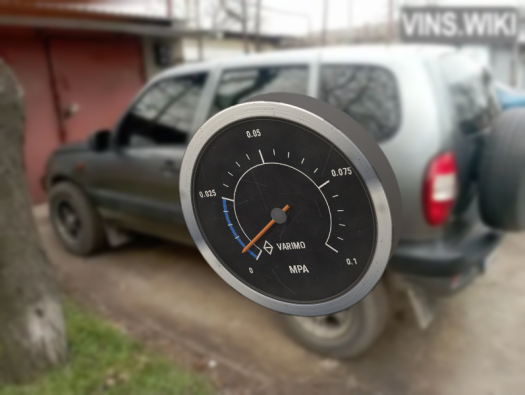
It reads 0.005 MPa
